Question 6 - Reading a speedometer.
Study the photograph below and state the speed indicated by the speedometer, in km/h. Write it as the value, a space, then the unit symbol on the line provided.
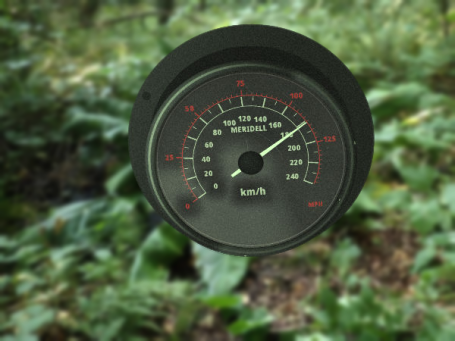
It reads 180 km/h
